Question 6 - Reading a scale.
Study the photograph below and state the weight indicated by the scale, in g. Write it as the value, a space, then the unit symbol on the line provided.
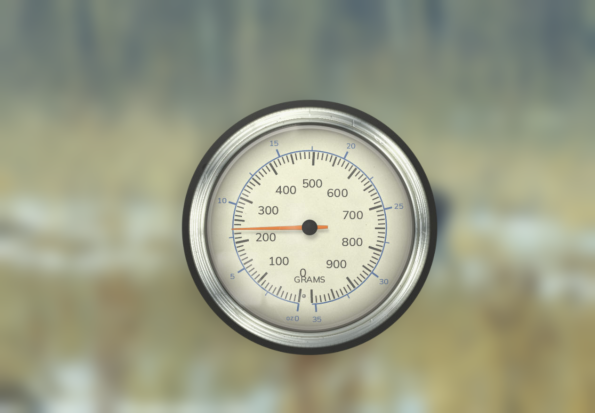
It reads 230 g
